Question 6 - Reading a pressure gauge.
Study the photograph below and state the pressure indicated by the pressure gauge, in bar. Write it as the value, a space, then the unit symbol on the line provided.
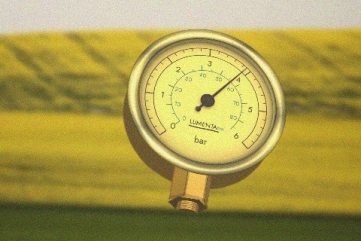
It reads 3.9 bar
